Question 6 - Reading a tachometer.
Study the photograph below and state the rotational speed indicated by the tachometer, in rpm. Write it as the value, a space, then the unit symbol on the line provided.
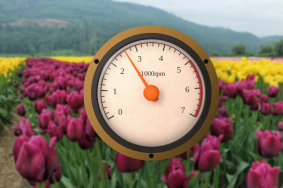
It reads 2600 rpm
